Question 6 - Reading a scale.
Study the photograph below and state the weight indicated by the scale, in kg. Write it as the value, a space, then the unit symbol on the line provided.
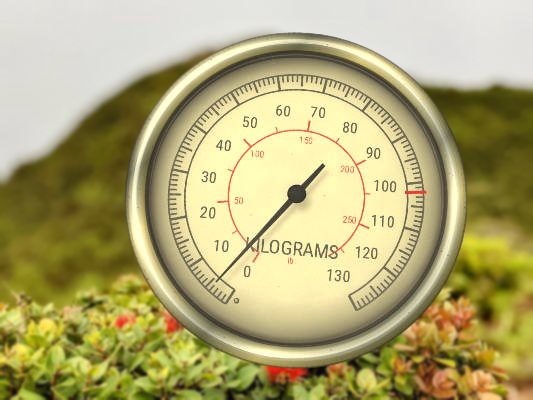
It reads 4 kg
